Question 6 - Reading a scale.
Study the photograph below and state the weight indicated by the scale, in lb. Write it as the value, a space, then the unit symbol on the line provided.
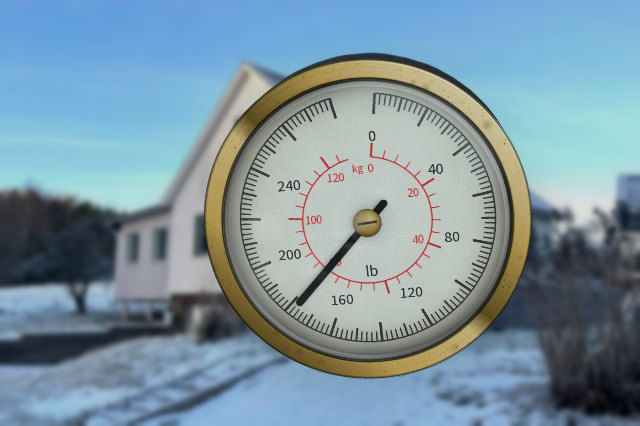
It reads 178 lb
